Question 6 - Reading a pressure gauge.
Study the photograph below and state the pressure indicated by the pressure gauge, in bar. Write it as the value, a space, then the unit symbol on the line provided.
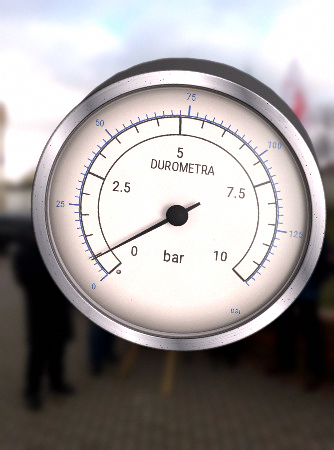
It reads 0.5 bar
